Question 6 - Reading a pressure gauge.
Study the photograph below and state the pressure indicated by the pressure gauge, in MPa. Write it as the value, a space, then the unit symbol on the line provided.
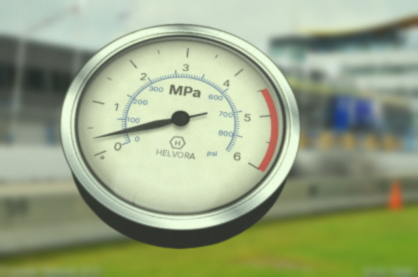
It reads 0.25 MPa
